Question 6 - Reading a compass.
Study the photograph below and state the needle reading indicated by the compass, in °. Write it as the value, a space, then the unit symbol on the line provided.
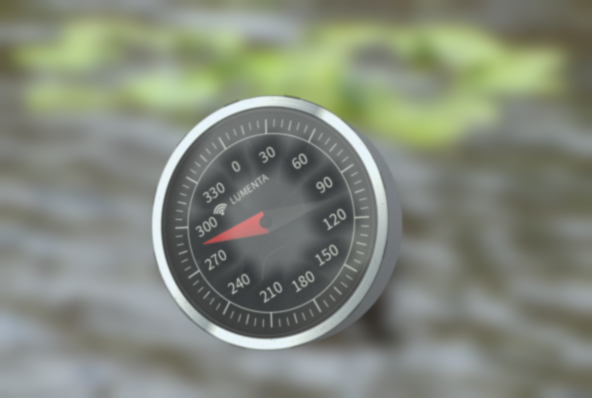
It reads 285 °
